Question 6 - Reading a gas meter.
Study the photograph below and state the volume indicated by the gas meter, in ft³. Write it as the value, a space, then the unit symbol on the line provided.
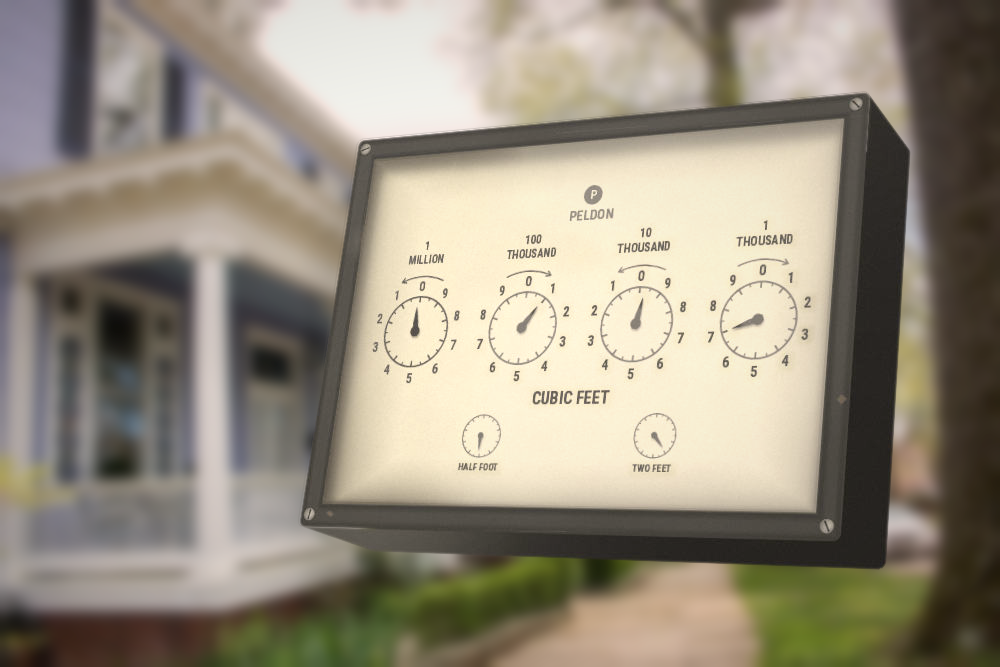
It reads 9700 ft³
